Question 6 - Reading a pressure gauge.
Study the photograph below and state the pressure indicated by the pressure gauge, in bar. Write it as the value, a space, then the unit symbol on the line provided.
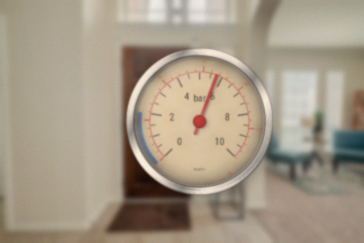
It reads 5.75 bar
